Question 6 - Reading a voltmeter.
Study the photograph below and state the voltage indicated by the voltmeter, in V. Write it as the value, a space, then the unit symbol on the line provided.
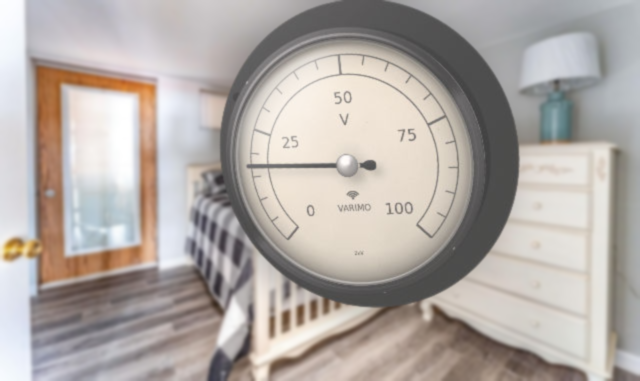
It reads 17.5 V
